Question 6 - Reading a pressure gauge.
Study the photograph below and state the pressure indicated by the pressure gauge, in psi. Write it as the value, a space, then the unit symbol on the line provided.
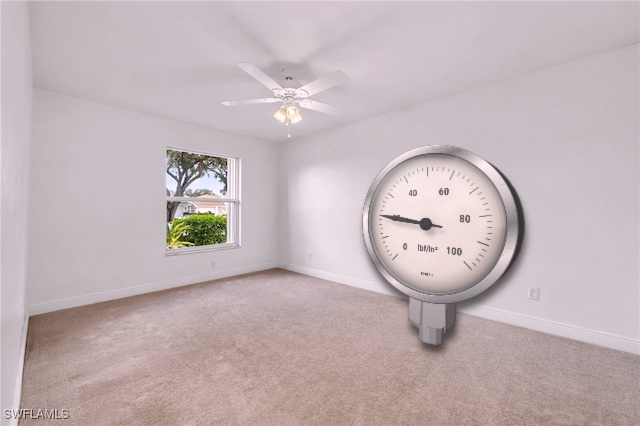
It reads 20 psi
